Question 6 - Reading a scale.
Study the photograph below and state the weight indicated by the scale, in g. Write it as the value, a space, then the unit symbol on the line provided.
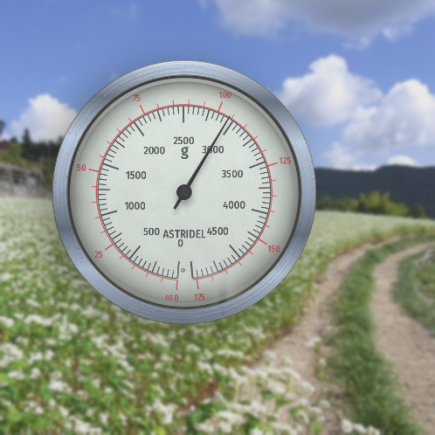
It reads 2950 g
